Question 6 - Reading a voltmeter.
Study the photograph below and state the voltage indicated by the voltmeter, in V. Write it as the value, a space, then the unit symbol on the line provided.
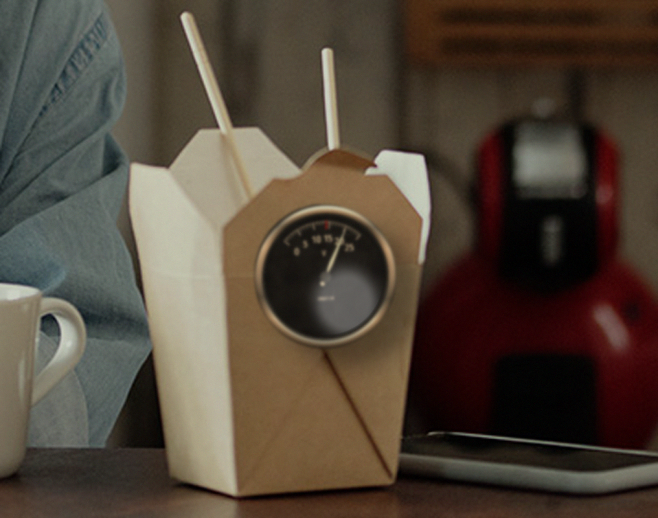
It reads 20 V
